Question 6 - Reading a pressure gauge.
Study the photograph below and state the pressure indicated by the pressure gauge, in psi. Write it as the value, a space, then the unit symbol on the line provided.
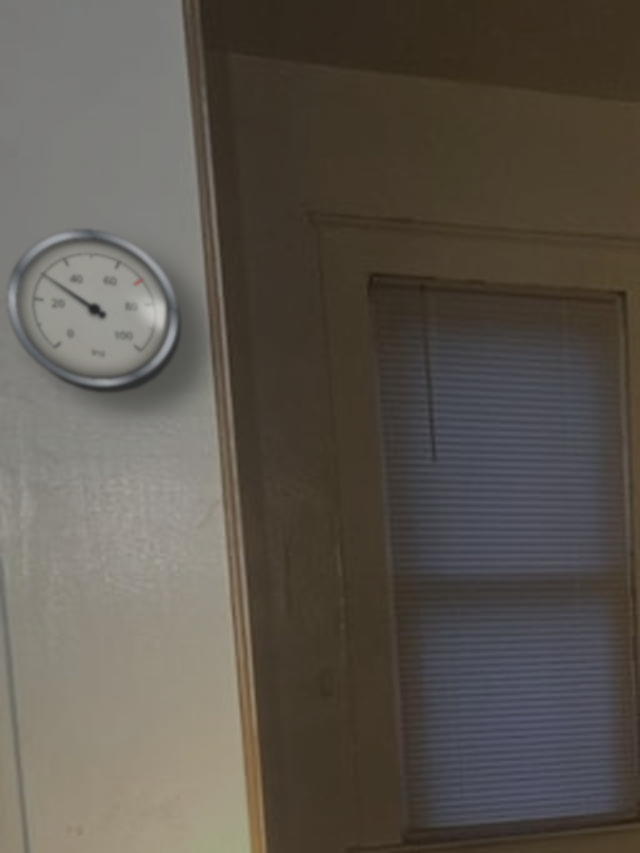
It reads 30 psi
